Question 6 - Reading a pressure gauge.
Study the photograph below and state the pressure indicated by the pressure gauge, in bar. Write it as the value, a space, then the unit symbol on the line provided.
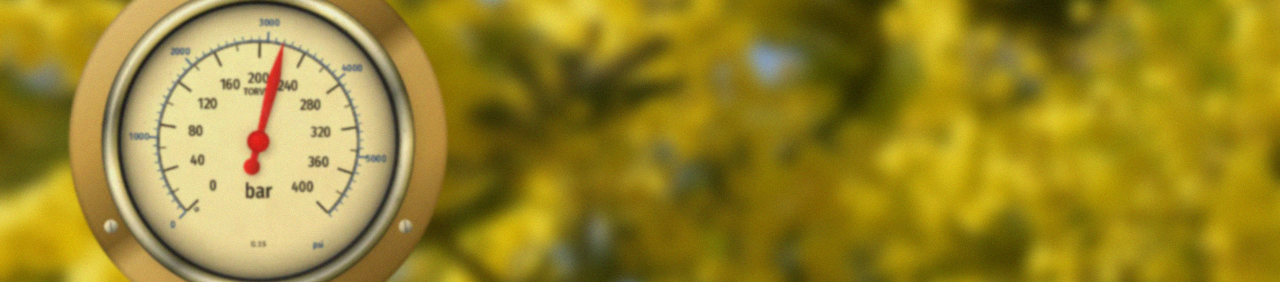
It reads 220 bar
